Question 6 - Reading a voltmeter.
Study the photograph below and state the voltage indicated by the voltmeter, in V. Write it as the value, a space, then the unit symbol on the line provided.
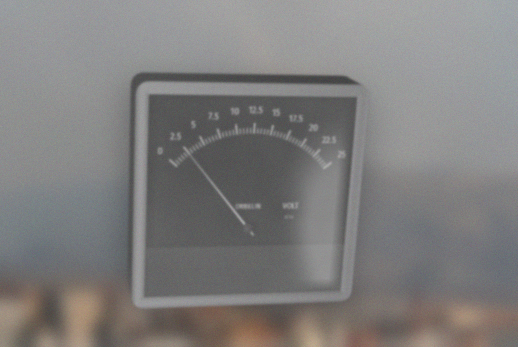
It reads 2.5 V
